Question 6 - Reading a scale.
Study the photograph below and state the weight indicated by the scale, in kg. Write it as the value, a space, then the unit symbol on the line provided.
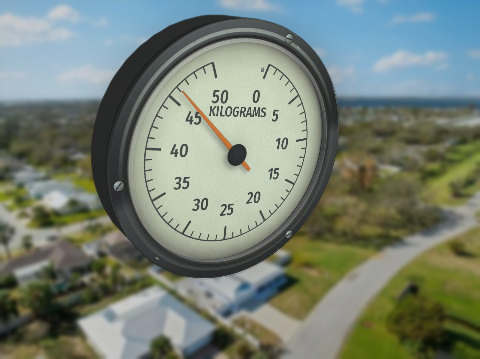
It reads 46 kg
